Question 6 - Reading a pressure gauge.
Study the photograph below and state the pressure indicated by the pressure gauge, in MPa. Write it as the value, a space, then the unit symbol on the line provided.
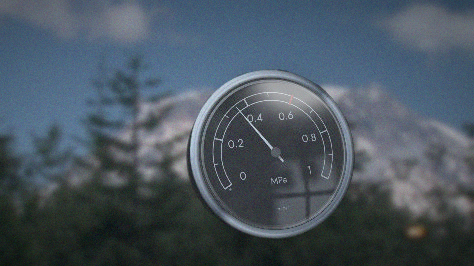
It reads 0.35 MPa
